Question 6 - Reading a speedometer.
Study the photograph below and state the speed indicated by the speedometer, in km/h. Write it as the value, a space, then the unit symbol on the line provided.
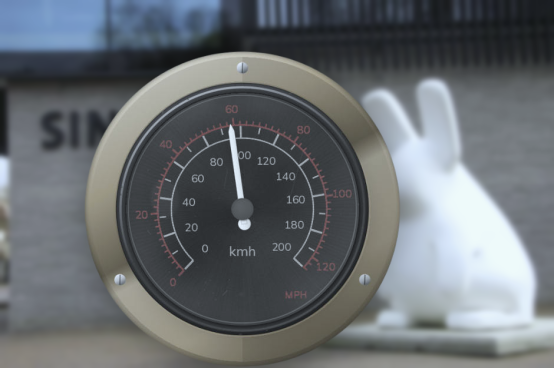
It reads 95 km/h
